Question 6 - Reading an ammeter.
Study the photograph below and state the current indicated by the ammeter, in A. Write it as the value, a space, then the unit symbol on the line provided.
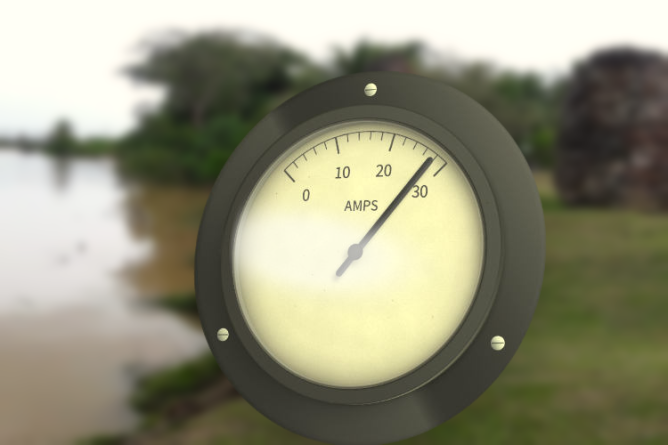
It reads 28 A
